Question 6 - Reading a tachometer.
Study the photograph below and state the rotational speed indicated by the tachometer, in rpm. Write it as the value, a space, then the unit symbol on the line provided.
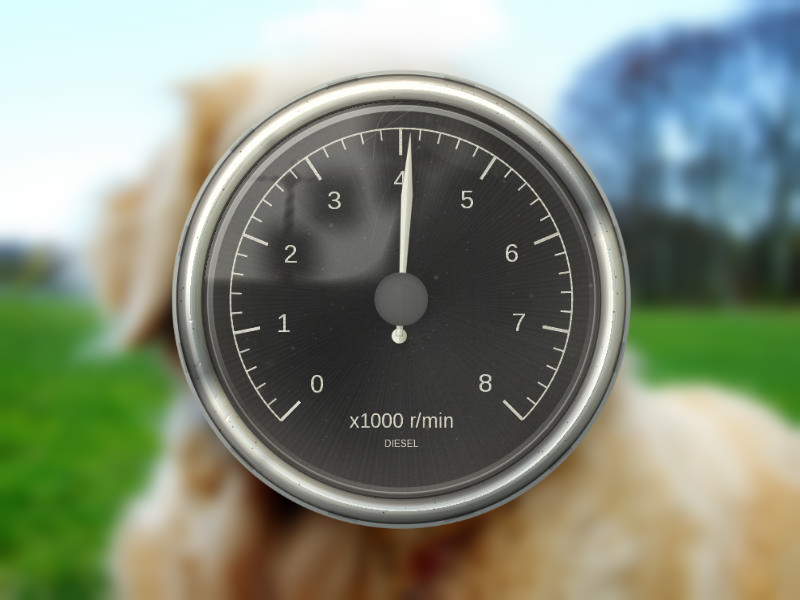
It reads 4100 rpm
